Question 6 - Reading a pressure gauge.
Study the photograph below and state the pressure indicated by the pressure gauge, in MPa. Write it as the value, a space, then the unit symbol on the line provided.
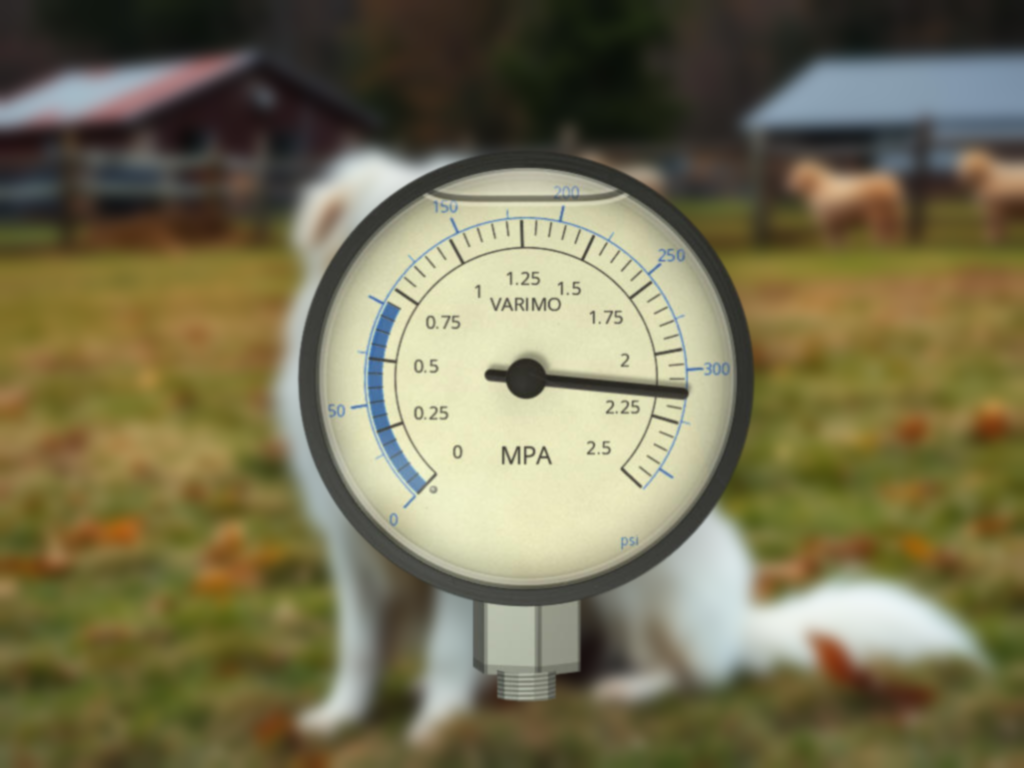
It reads 2.15 MPa
